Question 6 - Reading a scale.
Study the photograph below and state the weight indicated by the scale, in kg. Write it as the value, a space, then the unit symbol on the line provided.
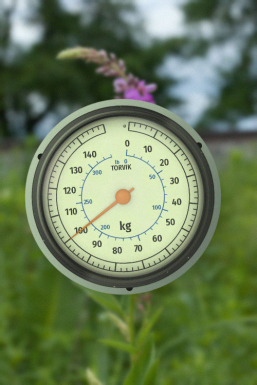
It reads 100 kg
